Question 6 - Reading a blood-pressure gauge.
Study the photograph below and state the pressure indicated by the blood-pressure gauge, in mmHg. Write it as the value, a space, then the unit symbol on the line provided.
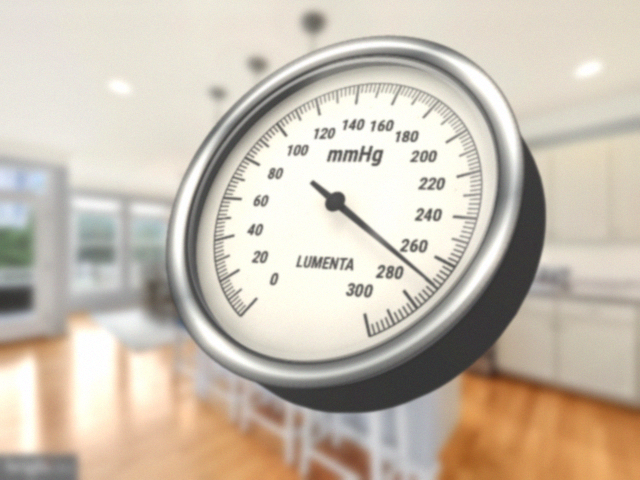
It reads 270 mmHg
